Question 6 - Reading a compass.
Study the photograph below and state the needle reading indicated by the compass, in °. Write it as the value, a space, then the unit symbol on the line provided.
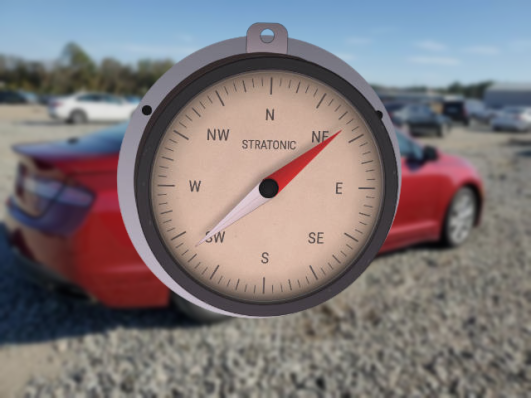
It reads 50 °
